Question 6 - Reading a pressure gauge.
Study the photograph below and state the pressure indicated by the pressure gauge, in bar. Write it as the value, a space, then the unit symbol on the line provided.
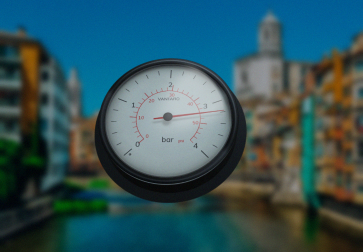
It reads 3.2 bar
